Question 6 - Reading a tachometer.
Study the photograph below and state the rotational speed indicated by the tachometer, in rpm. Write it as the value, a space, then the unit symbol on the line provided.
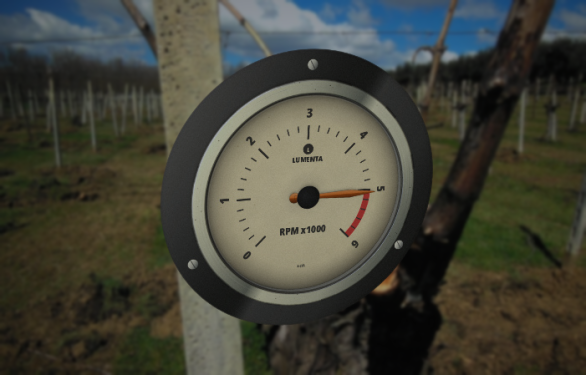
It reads 5000 rpm
